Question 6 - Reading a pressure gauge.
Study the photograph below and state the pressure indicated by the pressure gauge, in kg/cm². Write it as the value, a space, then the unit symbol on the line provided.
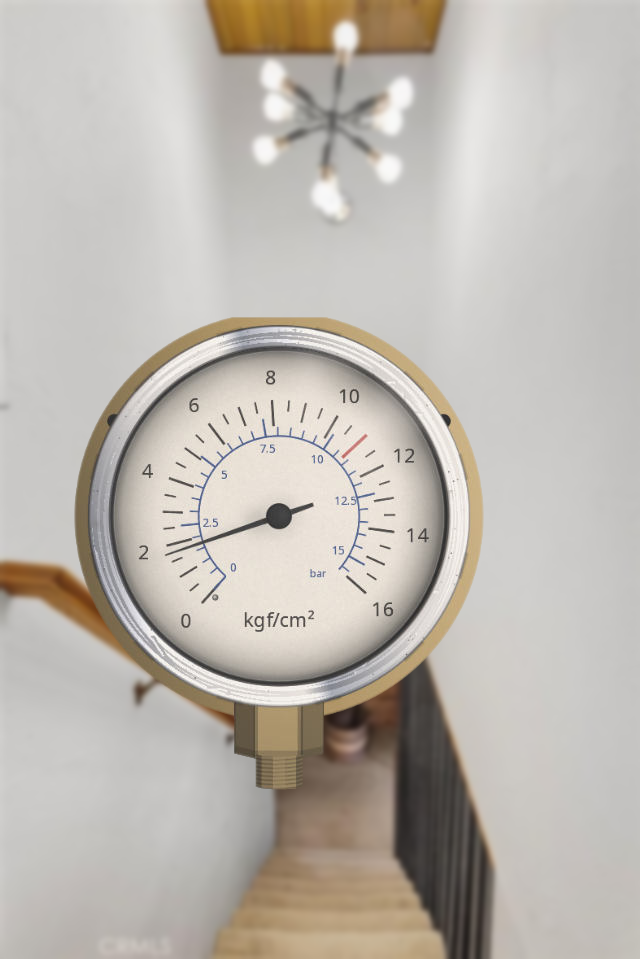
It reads 1.75 kg/cm²
